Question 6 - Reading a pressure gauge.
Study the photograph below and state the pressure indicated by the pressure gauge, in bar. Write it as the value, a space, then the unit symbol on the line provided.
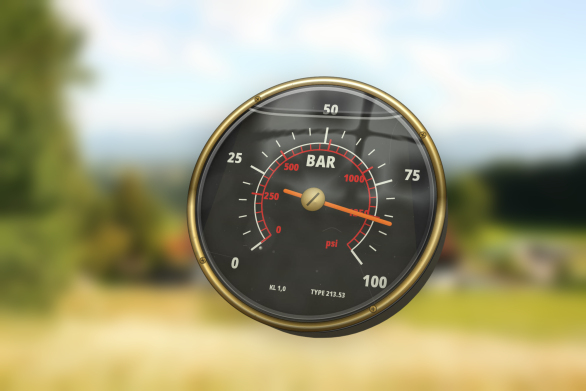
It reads 87.5 bar
